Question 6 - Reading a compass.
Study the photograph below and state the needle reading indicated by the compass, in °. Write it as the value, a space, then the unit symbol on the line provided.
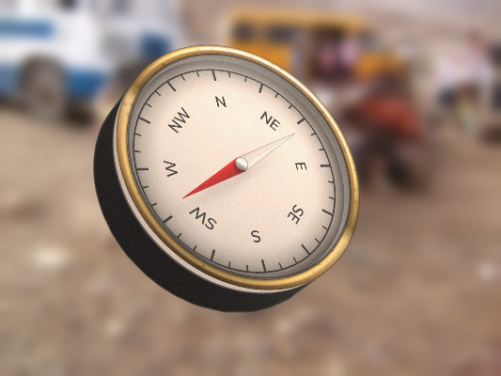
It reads 245 °
